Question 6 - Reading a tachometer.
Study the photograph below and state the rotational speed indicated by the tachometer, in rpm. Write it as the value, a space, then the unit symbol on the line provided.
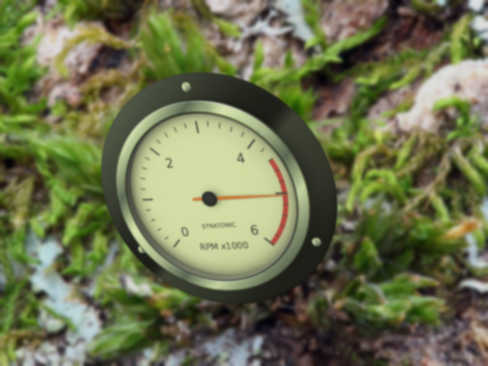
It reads 5000 rpm
